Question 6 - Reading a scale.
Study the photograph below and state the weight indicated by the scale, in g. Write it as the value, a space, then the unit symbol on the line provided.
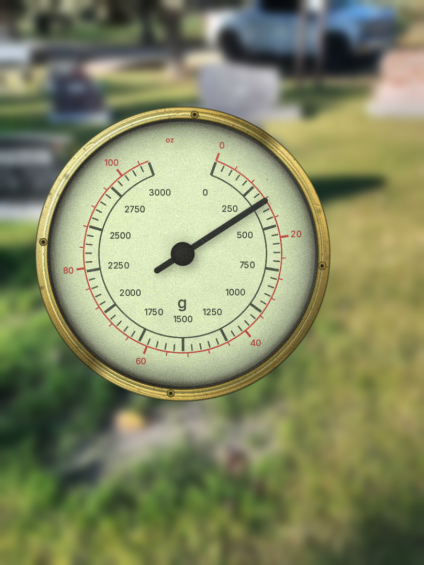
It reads 350 g
